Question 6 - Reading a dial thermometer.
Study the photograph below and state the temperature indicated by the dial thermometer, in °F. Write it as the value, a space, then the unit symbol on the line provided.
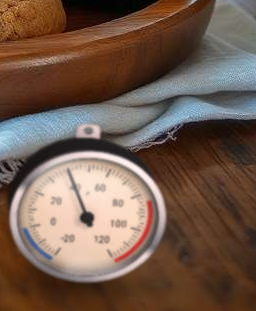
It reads 40 °F
